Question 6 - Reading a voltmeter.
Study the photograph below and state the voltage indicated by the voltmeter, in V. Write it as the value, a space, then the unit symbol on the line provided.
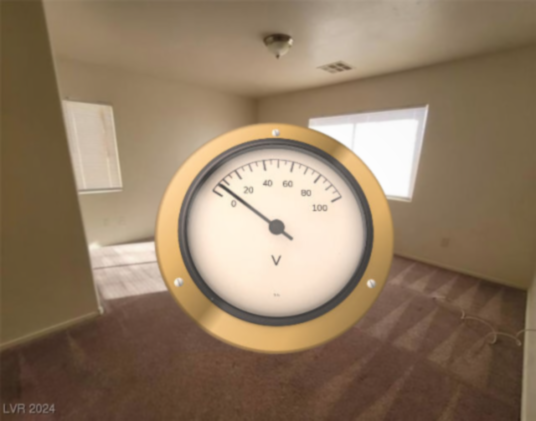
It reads 5 V
